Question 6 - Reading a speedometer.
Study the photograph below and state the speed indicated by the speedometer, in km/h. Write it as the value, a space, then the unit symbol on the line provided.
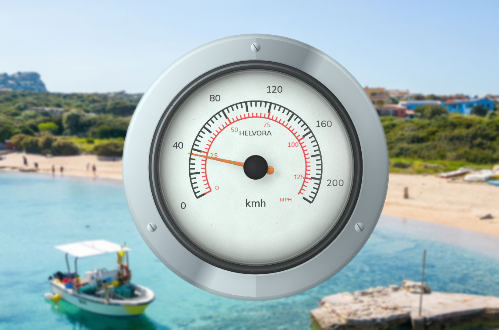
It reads 36 km/h
